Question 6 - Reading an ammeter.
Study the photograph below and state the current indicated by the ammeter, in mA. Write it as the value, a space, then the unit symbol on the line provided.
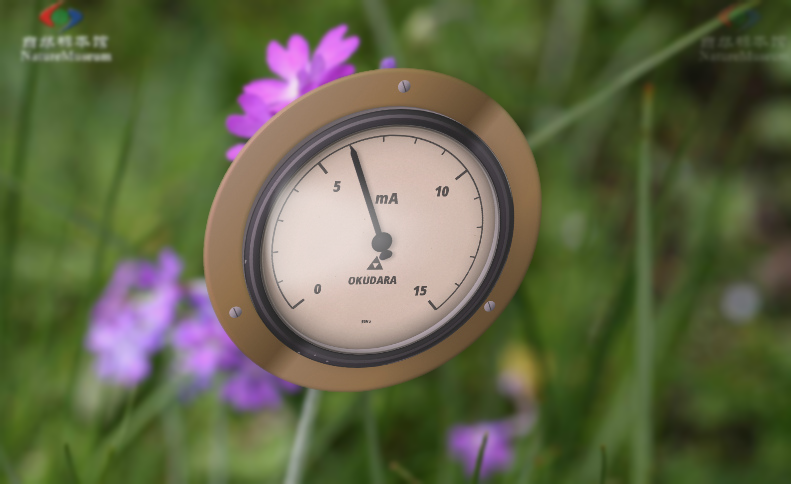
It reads 6 mA
